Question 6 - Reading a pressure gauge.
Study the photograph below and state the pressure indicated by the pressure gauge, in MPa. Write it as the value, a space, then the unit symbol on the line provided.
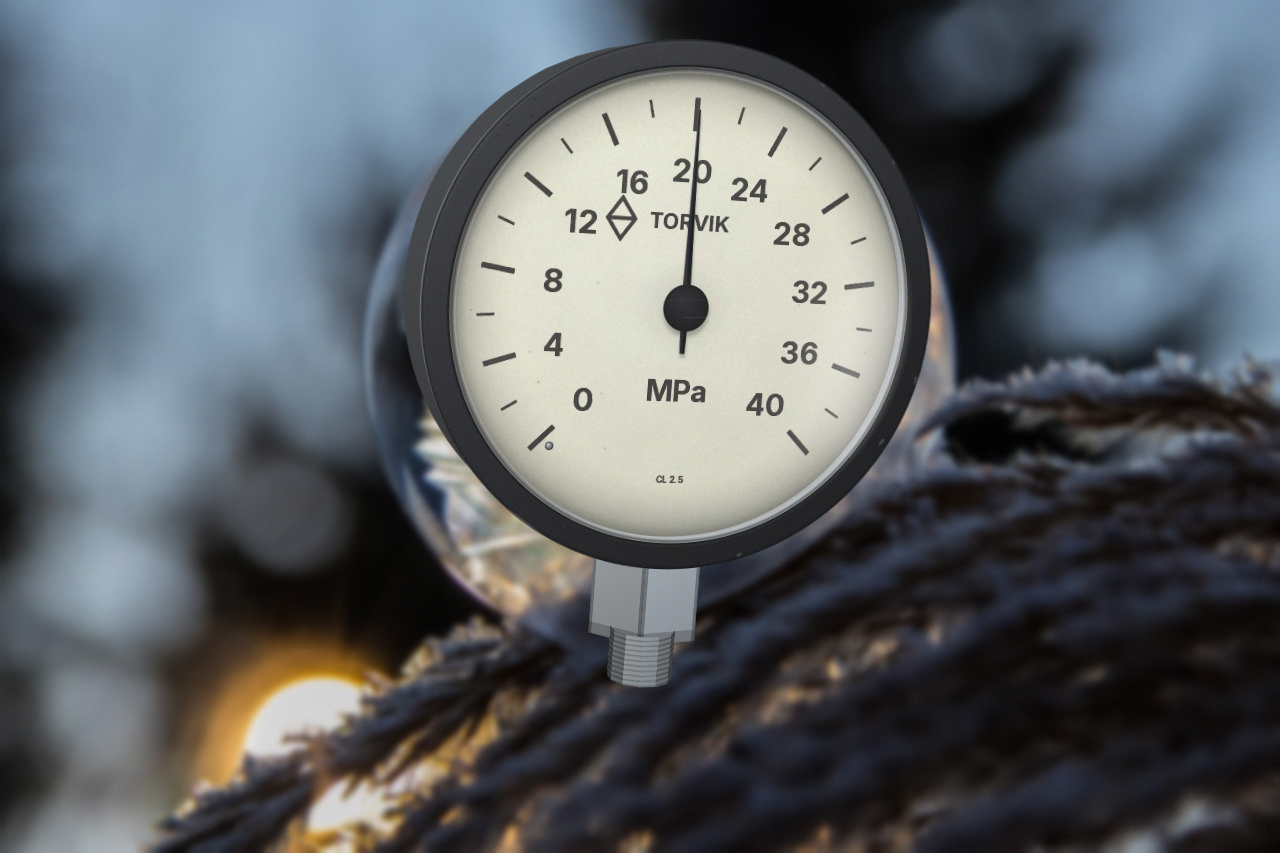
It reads 20 MPa
